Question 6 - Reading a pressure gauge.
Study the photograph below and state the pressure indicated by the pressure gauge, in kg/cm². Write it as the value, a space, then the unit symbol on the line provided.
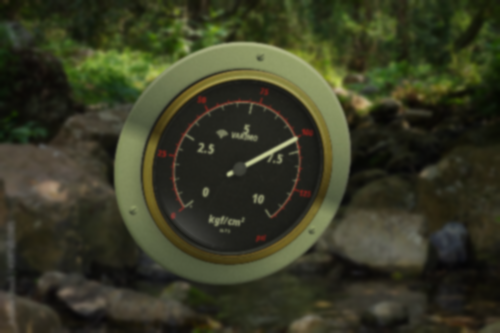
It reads 7 kg/cm²
